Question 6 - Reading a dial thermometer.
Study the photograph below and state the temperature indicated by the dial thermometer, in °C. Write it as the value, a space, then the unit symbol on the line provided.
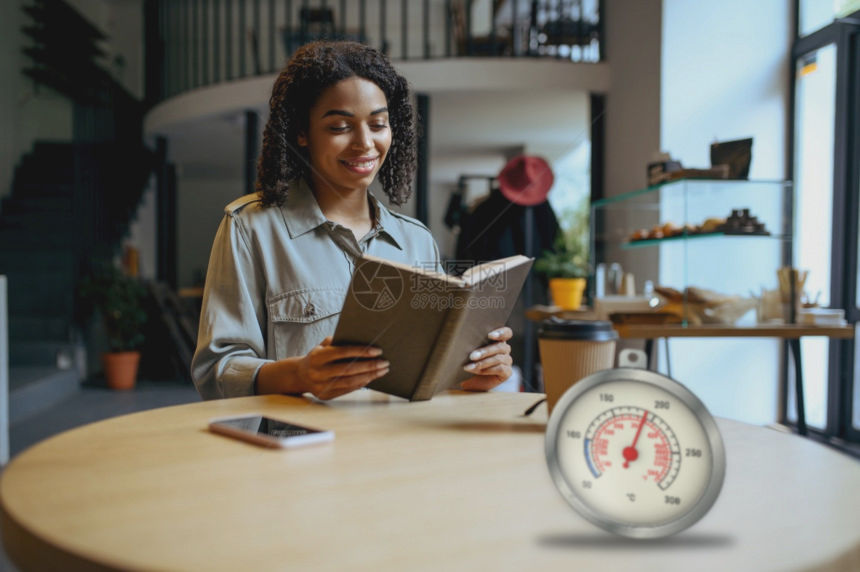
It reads 190 °C
